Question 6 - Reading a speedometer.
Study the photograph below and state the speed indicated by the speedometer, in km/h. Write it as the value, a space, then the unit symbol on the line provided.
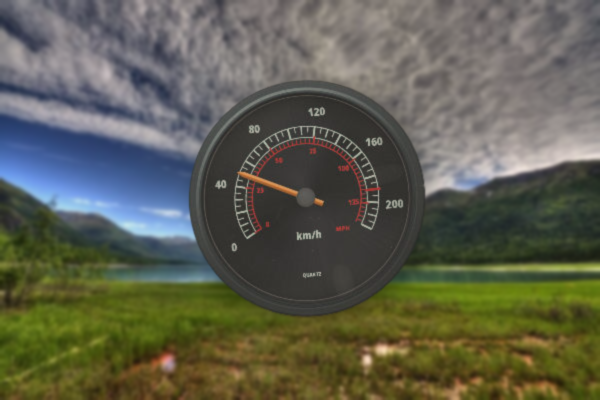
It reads 50 km/h
